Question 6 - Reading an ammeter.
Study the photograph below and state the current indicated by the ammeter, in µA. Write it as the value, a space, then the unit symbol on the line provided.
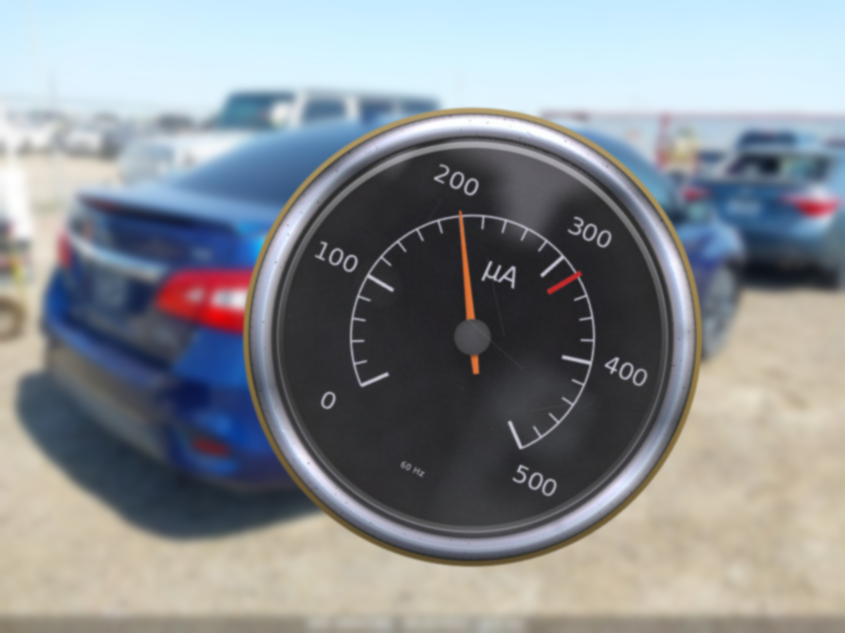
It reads 200 µA
